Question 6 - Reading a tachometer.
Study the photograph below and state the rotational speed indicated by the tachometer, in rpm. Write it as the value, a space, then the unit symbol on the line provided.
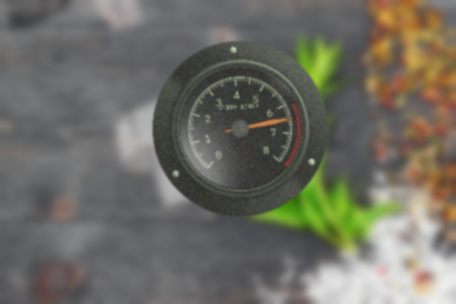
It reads 6500 rpm
